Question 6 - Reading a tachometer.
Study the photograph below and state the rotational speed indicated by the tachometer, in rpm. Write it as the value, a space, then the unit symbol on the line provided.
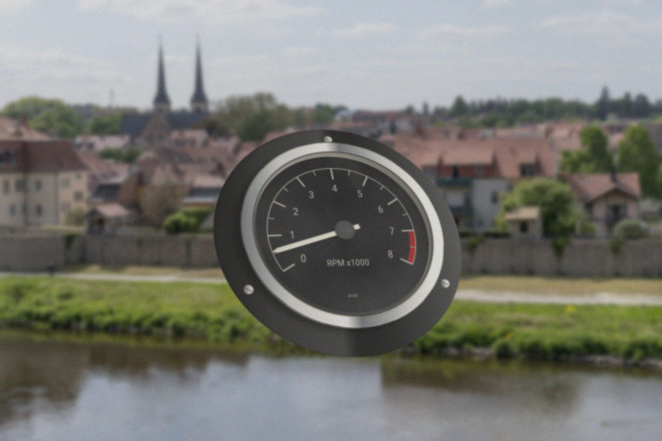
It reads 500 rpm
